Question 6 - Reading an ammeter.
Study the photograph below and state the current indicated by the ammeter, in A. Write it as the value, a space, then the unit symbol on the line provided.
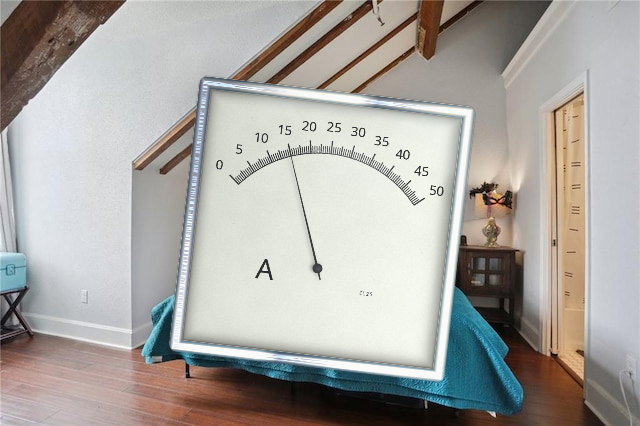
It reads 15 A
